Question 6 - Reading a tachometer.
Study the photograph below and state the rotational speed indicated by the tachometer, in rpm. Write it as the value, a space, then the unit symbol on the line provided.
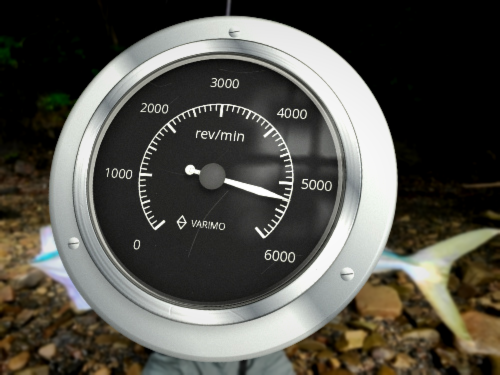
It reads 5300 rpm
